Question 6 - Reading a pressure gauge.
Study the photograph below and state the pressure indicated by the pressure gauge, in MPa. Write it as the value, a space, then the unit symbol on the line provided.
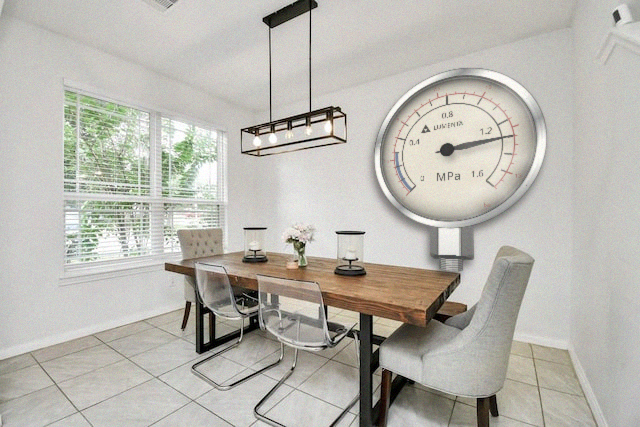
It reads 1.3 MPa
